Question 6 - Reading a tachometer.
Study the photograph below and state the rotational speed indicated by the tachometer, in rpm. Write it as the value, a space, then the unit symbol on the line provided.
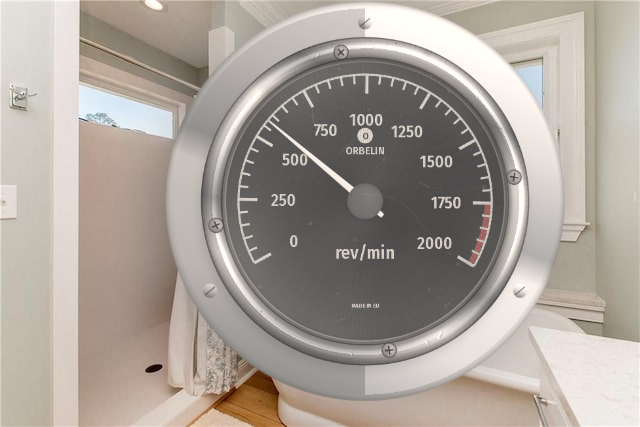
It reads 575 rpm
